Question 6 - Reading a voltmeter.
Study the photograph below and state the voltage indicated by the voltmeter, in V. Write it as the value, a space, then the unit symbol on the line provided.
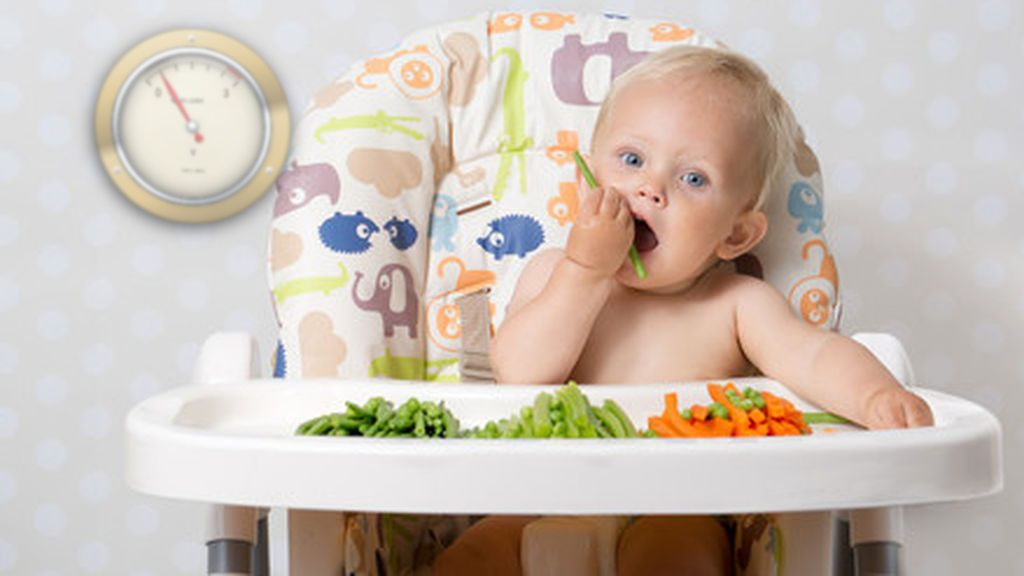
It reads 0.5 V
